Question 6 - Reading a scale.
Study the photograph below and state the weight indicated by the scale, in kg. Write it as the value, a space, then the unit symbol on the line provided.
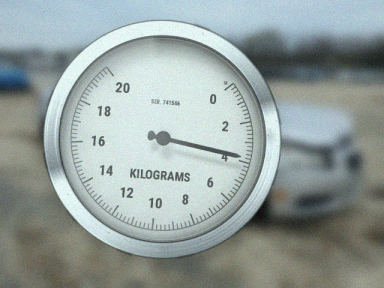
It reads 3.8 kg
